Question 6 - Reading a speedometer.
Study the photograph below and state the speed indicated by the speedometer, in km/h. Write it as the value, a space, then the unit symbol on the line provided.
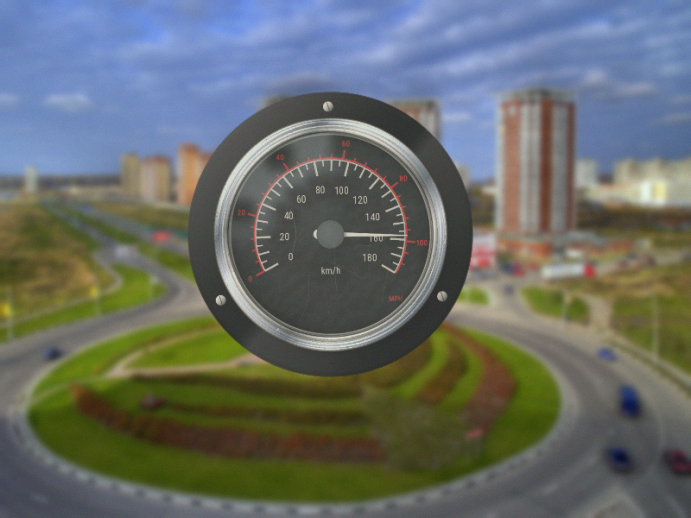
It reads 157.5 km/h
